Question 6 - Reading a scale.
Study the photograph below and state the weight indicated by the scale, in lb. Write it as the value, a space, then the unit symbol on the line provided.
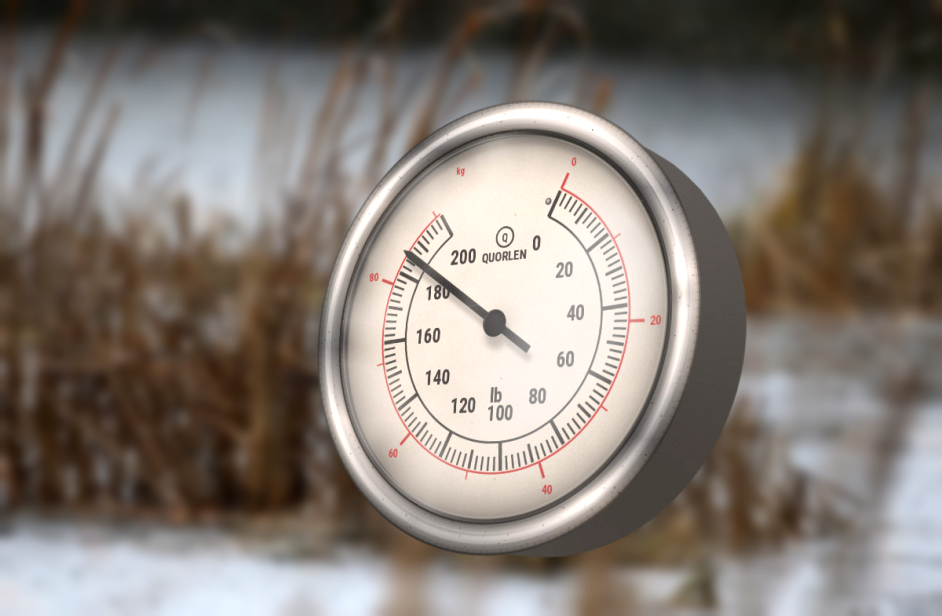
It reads 186 lb
